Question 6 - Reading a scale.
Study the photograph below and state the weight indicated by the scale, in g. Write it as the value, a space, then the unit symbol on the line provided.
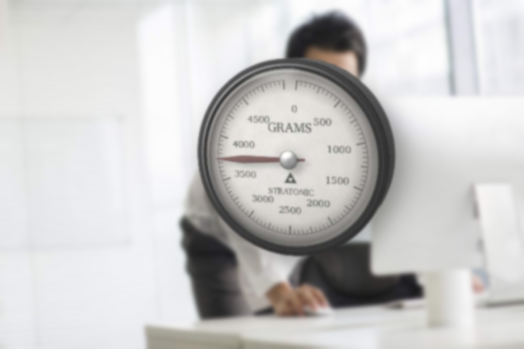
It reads 3750 g
